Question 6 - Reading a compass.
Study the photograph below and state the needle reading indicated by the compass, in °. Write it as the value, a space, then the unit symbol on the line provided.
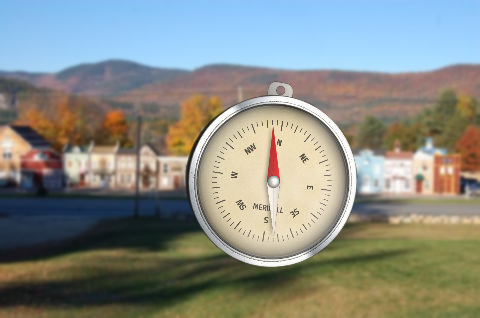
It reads 350 °
